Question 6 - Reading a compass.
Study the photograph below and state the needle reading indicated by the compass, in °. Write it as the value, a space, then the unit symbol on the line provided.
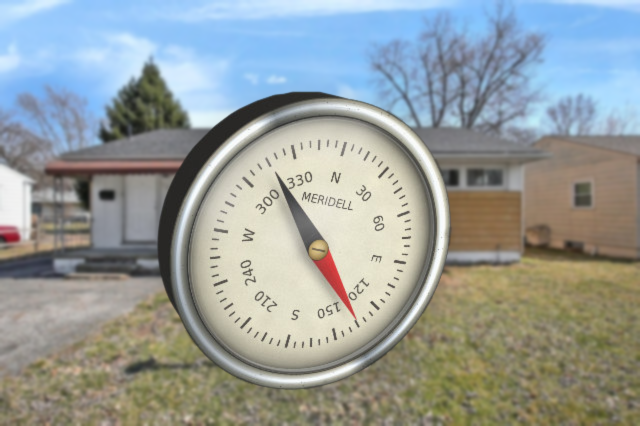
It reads 135 °
